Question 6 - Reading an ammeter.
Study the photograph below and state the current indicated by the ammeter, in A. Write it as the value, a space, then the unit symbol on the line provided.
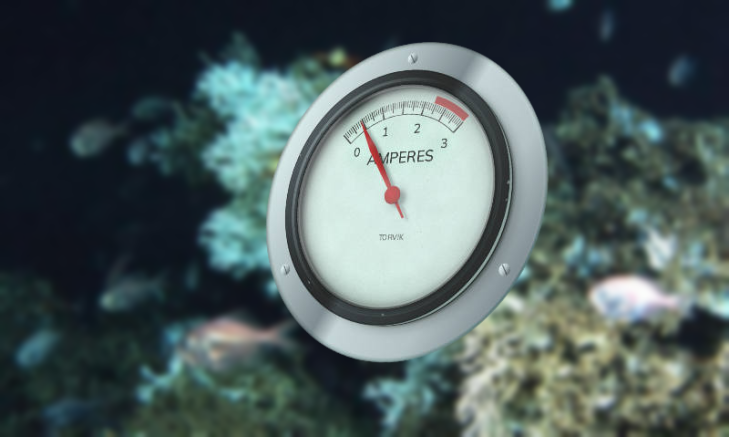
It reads 0.5 A
